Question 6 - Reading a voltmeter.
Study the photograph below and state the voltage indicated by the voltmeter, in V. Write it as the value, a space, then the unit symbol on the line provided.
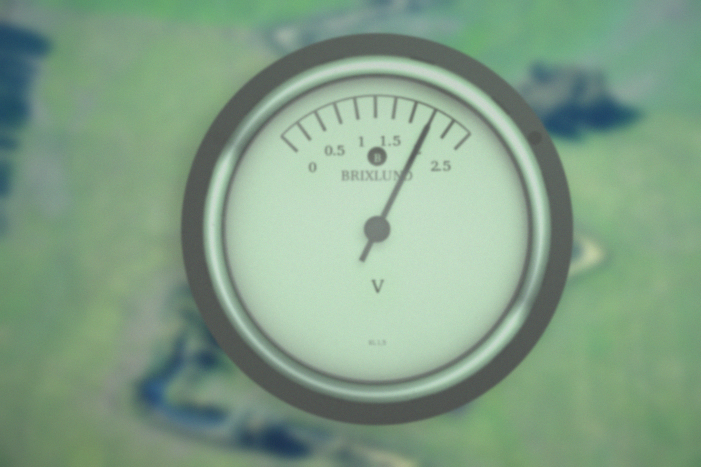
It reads 2 V
